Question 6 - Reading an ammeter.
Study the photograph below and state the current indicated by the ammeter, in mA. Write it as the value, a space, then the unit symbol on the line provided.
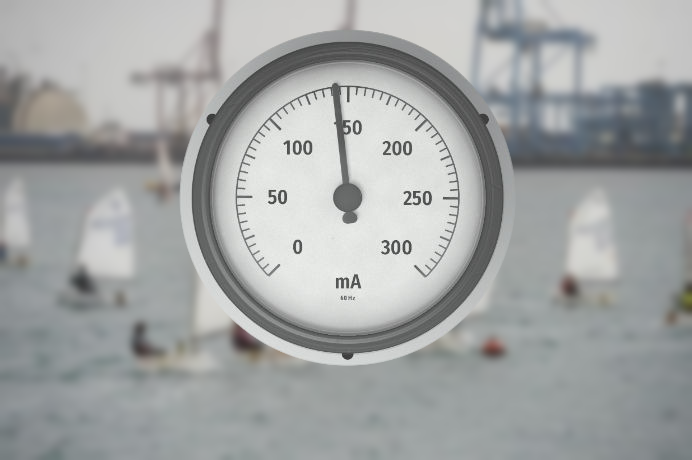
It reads 142.5 mA
